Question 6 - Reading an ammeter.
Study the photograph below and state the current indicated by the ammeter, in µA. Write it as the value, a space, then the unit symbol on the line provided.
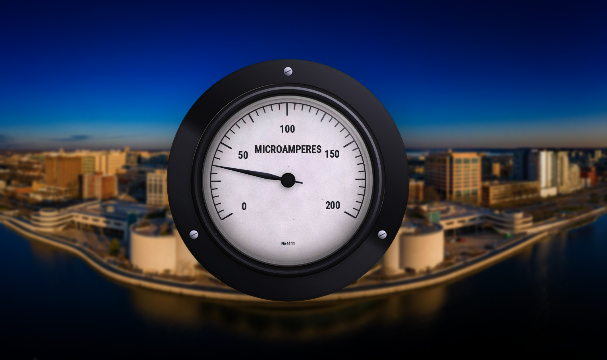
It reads 35 µA
